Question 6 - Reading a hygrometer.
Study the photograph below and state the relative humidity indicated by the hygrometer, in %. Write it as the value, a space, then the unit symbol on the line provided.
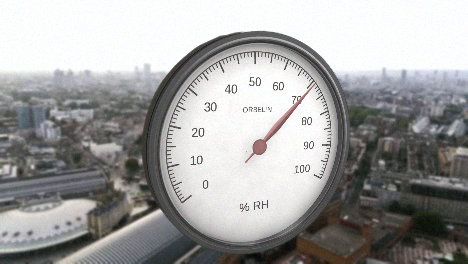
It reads 70 %
